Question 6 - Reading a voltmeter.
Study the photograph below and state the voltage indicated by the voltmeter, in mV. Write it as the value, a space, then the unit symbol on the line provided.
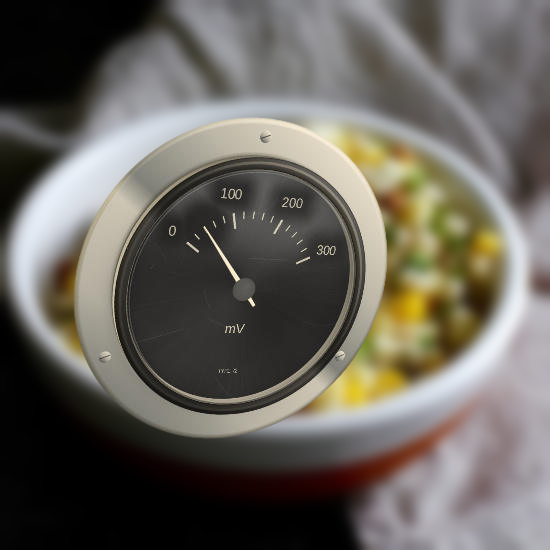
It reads 40 mV
